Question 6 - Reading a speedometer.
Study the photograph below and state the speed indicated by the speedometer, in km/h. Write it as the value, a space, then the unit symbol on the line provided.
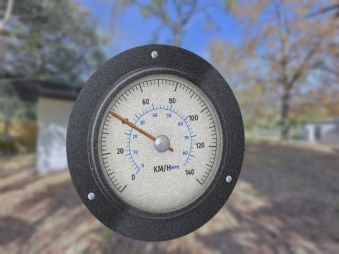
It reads 40 km/h
